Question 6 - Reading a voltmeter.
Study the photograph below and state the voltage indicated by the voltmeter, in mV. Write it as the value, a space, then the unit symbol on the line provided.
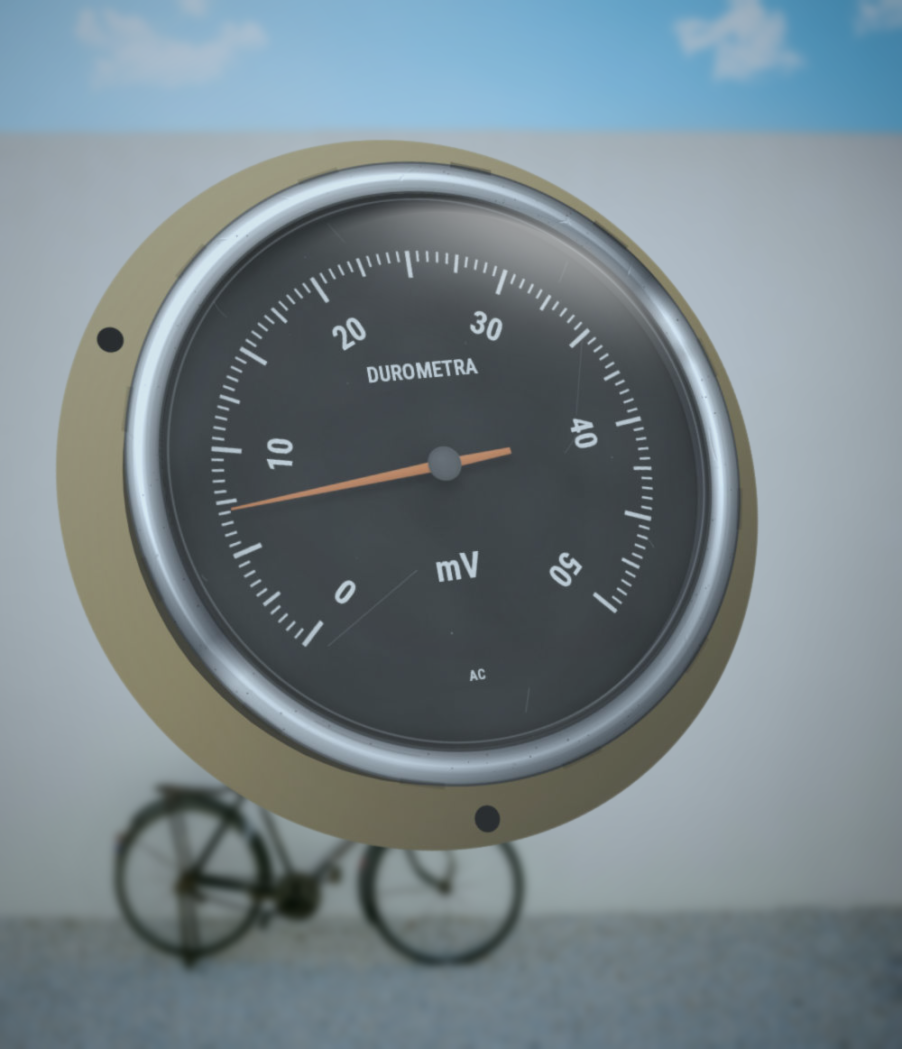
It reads 7 mV
